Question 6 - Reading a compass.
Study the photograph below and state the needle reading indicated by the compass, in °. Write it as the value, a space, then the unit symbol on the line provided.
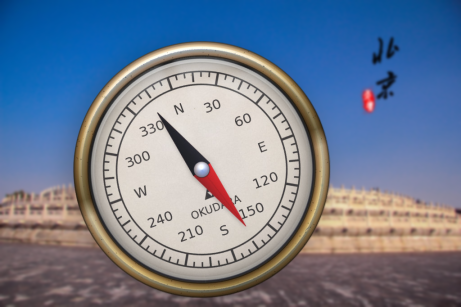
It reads 162.5 °
